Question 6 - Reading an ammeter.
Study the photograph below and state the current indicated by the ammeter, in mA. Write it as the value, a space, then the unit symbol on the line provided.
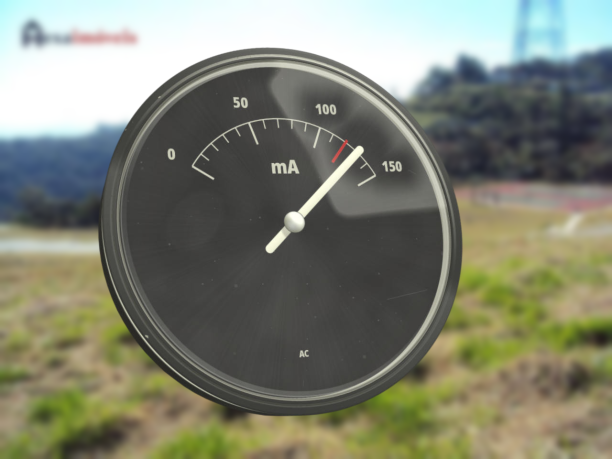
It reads 130 mA
